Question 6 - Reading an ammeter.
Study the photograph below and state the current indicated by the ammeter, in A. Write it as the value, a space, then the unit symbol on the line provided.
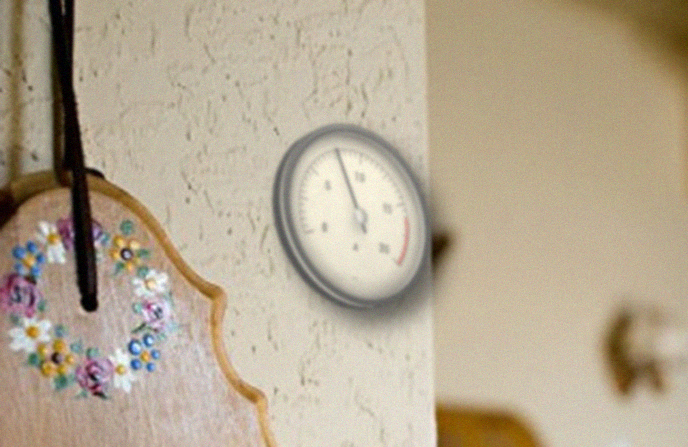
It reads 7.5 A
